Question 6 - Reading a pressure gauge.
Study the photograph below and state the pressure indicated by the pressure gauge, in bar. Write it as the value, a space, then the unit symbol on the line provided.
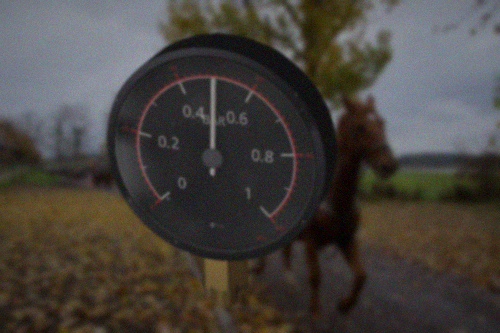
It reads 0.5 bar
